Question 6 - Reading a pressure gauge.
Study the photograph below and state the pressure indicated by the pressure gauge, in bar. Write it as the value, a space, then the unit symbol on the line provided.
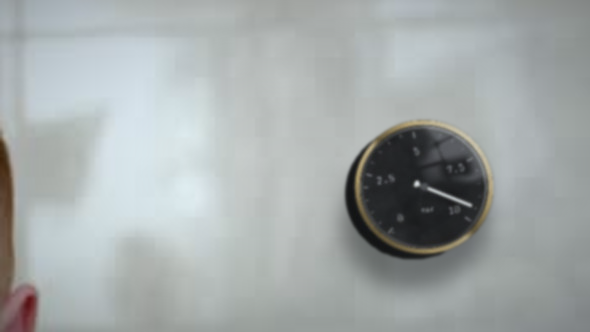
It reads 9.5 bar
